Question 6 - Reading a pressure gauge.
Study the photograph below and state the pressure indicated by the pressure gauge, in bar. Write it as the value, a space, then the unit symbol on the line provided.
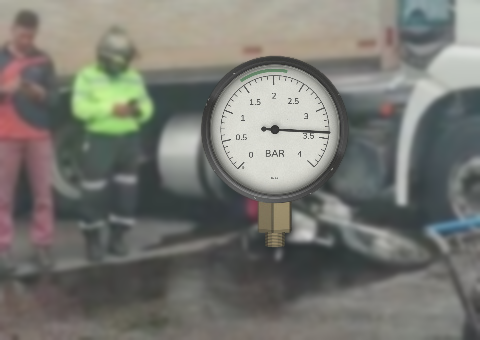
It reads 3.4 bar
